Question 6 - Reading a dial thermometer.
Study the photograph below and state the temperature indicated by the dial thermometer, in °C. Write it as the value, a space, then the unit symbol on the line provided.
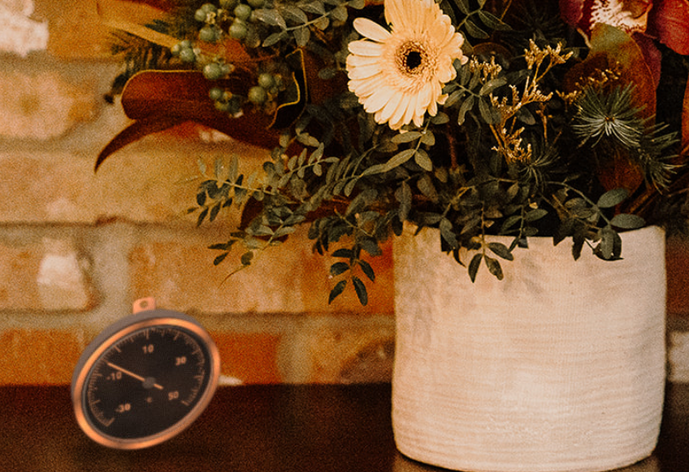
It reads -5 °C
